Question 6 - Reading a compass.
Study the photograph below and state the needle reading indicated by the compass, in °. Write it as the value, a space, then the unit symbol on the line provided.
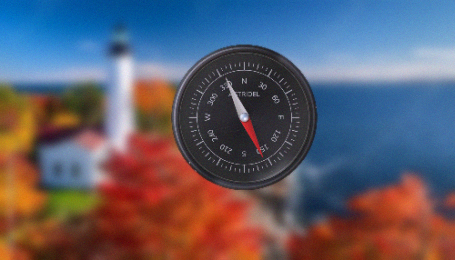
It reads 155 °
